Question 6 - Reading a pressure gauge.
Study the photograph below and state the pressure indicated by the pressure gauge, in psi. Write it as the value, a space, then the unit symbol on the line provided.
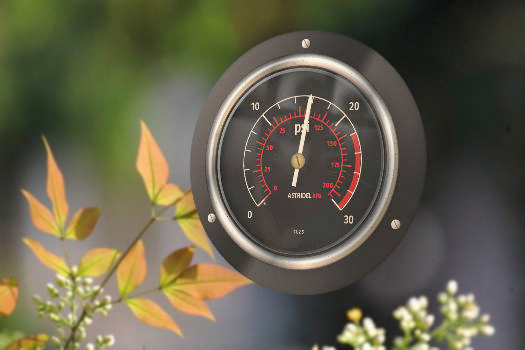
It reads 16 psi
